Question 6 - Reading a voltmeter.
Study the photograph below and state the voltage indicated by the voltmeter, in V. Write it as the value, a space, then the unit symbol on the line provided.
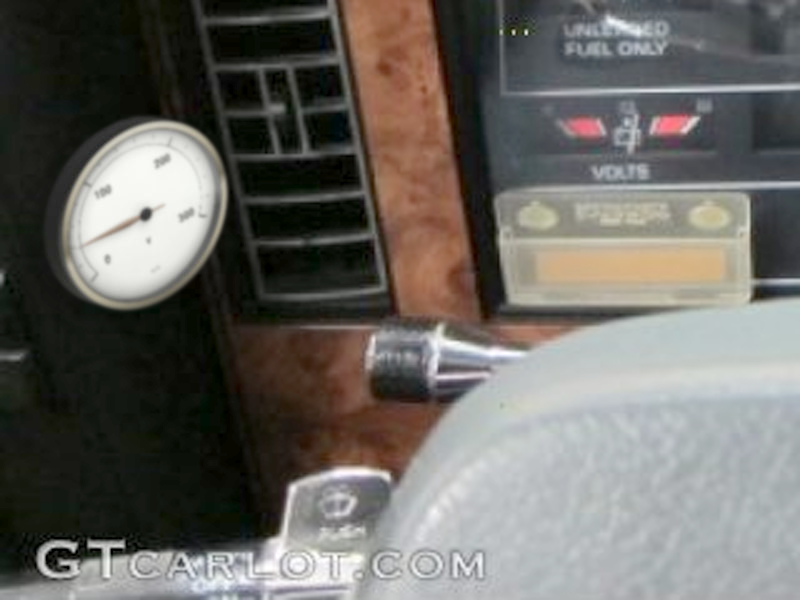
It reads 40 V
